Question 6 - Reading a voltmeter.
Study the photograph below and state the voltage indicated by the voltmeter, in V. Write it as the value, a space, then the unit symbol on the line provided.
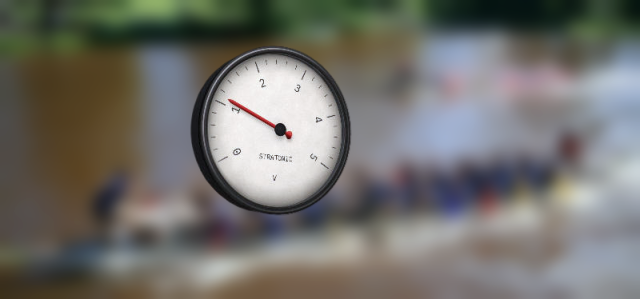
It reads 1.1 V
